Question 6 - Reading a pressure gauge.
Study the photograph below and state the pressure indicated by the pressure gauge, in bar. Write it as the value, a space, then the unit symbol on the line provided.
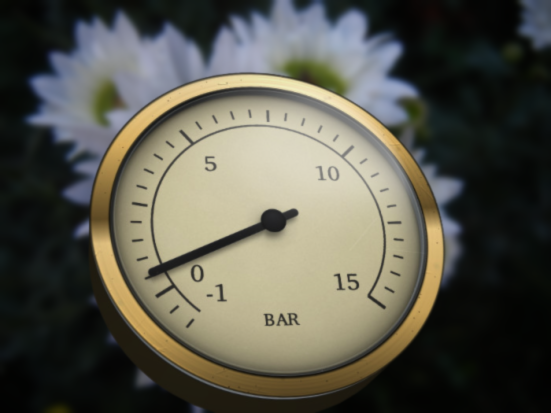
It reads 0.5 bar
